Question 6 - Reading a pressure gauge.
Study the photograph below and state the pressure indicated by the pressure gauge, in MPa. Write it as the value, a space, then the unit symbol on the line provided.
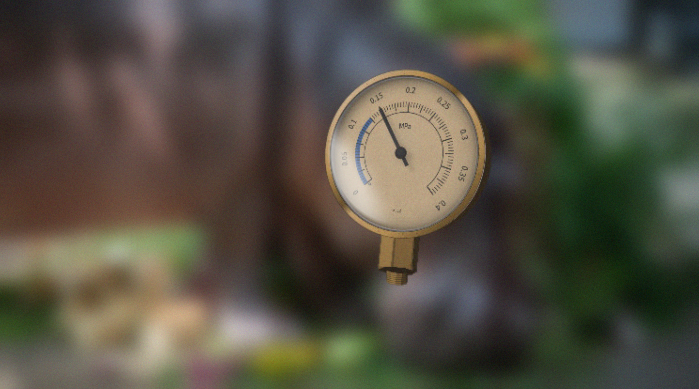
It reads 0.15 MPa
